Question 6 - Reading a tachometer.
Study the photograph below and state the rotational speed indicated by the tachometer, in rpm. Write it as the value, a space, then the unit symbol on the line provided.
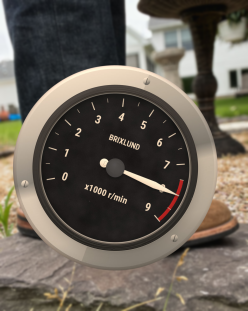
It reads 8000 rpm
